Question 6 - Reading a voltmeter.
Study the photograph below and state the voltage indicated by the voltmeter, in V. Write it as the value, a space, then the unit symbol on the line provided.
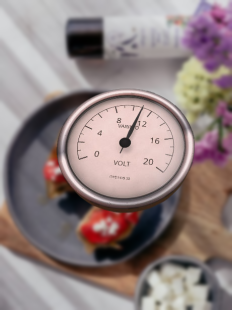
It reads 11 V
